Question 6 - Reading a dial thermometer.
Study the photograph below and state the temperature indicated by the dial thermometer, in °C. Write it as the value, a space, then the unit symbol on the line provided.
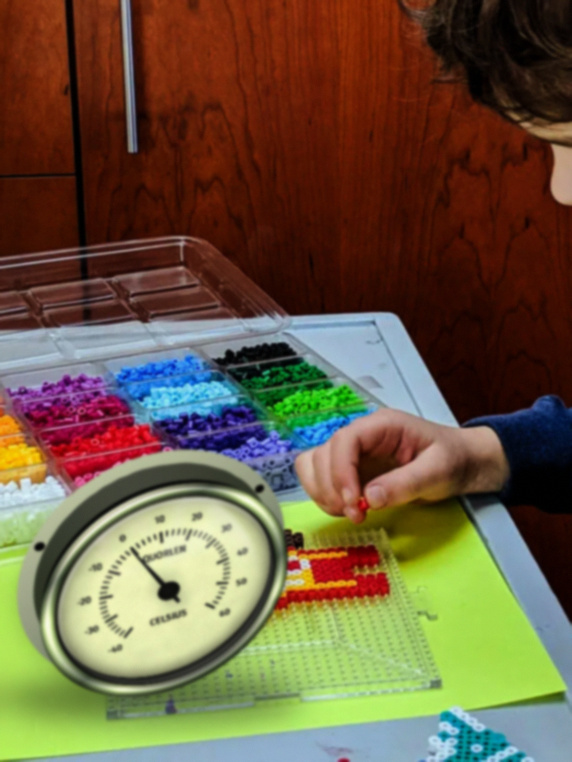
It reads 0 °C
